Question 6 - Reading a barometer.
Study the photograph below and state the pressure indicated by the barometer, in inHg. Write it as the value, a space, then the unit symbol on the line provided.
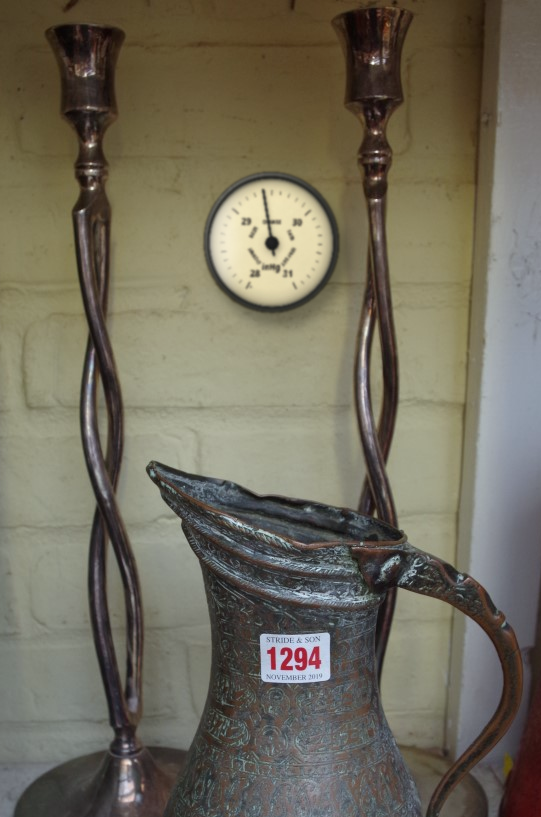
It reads 29.4 inHg
